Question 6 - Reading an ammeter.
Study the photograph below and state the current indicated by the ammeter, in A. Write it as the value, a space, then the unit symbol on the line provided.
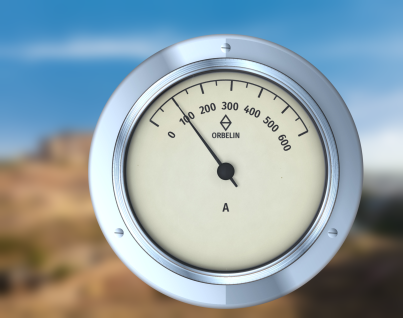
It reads 100 A
